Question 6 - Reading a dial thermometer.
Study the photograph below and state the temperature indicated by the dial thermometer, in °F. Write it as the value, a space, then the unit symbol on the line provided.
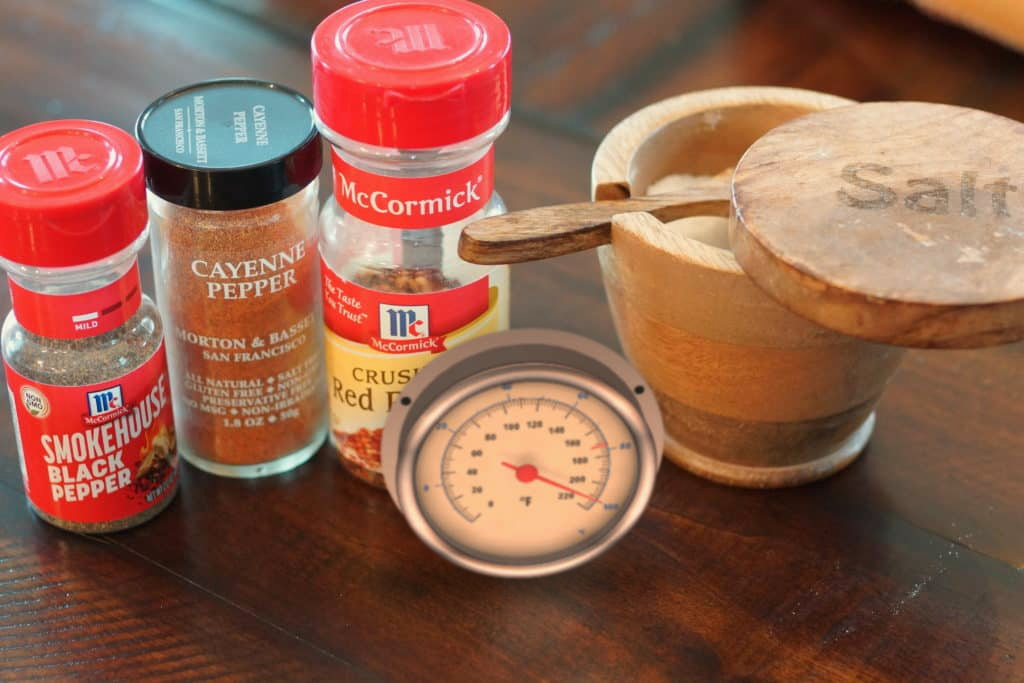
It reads 210 °F
